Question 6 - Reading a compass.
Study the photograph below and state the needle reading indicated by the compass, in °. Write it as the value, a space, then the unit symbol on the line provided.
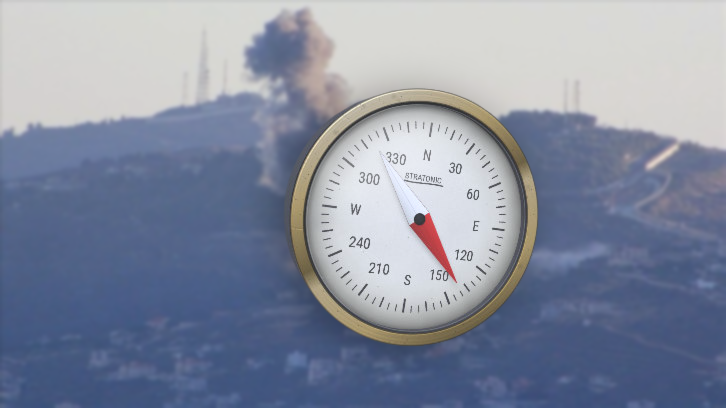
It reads 140 °
